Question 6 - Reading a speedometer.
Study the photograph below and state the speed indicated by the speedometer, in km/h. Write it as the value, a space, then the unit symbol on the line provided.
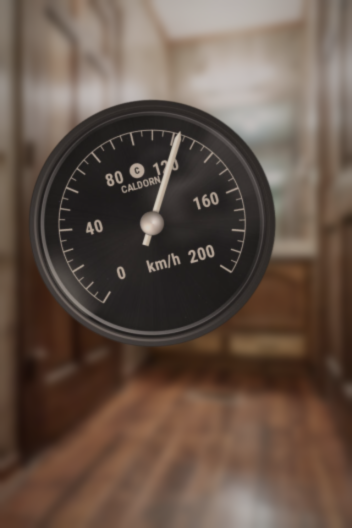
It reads 122.5 km/h
